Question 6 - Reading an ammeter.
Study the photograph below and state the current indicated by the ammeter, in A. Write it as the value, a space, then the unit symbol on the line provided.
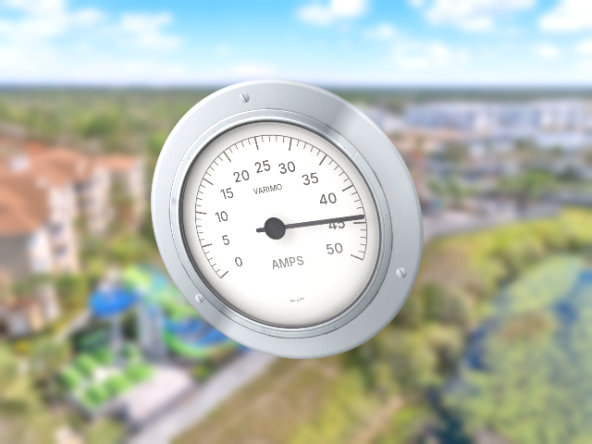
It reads 44 A
